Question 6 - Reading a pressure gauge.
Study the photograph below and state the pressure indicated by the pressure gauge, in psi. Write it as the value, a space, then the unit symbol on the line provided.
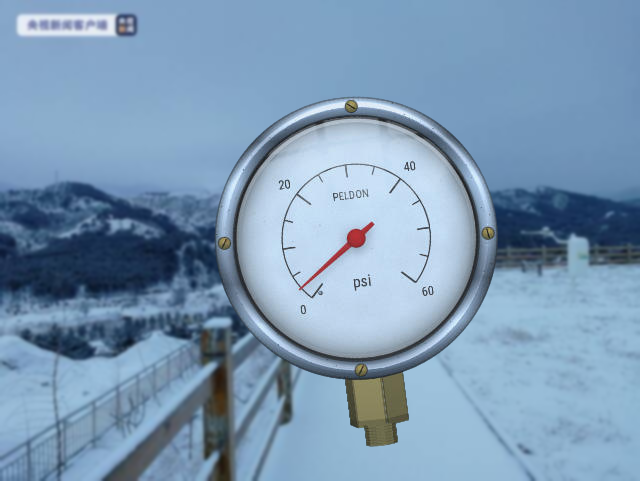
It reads 2.5 psi
